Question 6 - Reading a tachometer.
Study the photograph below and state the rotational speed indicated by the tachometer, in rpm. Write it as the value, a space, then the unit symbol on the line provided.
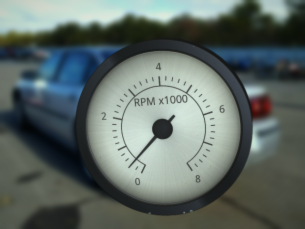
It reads 400 rpm
